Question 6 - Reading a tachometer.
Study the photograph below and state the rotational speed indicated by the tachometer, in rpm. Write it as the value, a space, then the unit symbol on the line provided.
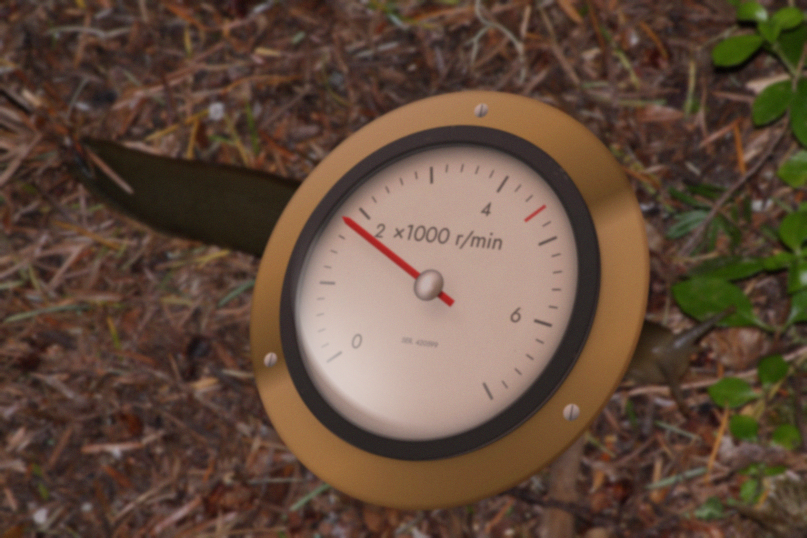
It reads 1800 rpm
